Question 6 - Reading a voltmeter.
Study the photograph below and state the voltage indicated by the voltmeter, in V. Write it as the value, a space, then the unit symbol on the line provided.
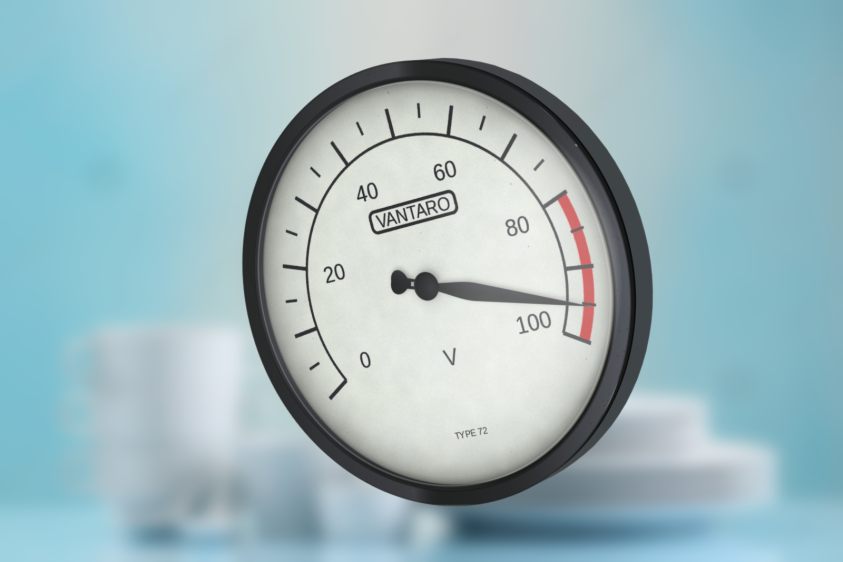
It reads 95 V
